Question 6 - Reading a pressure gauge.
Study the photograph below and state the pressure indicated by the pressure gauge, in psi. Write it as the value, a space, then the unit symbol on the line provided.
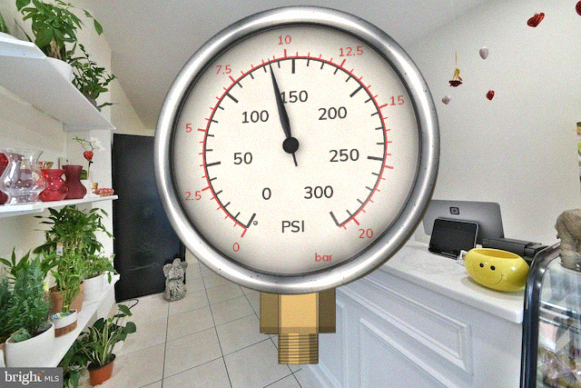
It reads 135 psi
